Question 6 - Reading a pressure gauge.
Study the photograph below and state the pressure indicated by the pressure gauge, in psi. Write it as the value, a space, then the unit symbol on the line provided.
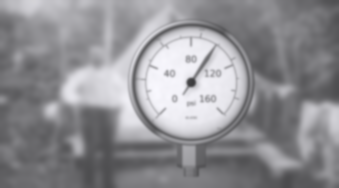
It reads 100 psi
